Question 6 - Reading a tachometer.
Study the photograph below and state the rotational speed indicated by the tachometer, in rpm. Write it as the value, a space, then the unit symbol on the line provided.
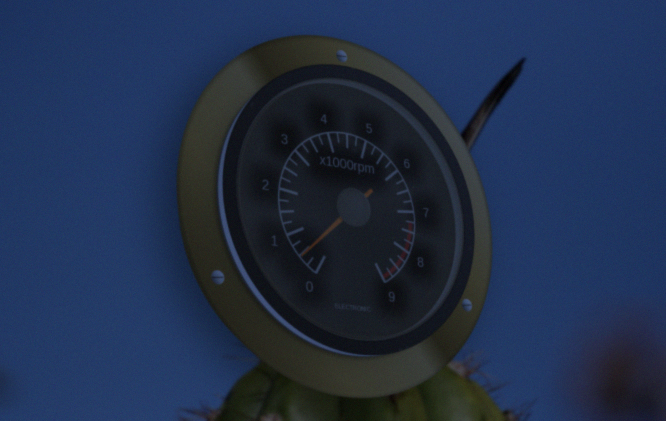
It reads 500 rpm
